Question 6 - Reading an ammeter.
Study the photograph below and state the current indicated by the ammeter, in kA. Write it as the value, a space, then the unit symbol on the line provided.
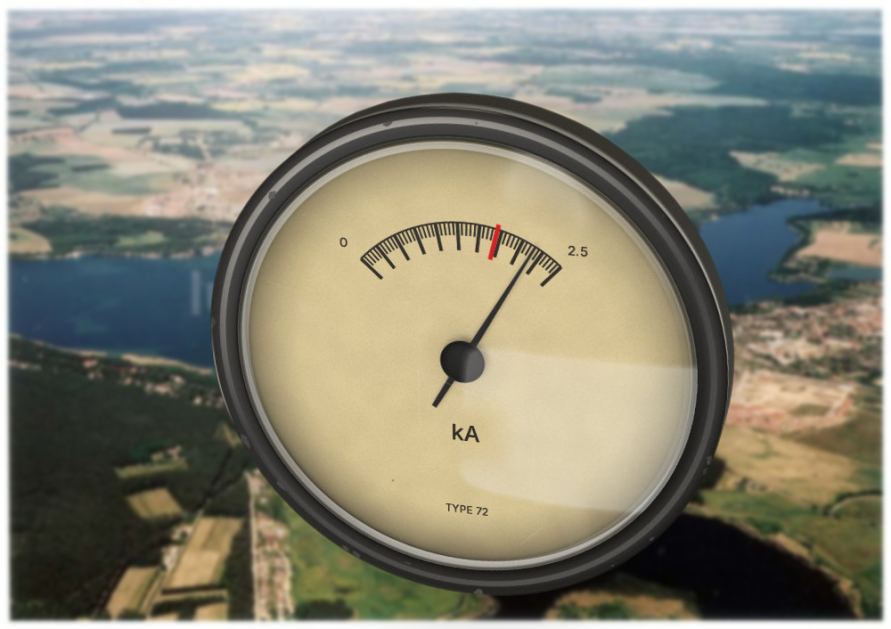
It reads 2.15 kA
